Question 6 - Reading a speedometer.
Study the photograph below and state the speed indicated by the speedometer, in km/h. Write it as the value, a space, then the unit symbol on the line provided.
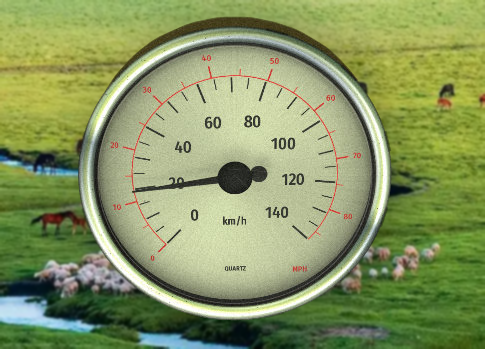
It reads 20 km/h
